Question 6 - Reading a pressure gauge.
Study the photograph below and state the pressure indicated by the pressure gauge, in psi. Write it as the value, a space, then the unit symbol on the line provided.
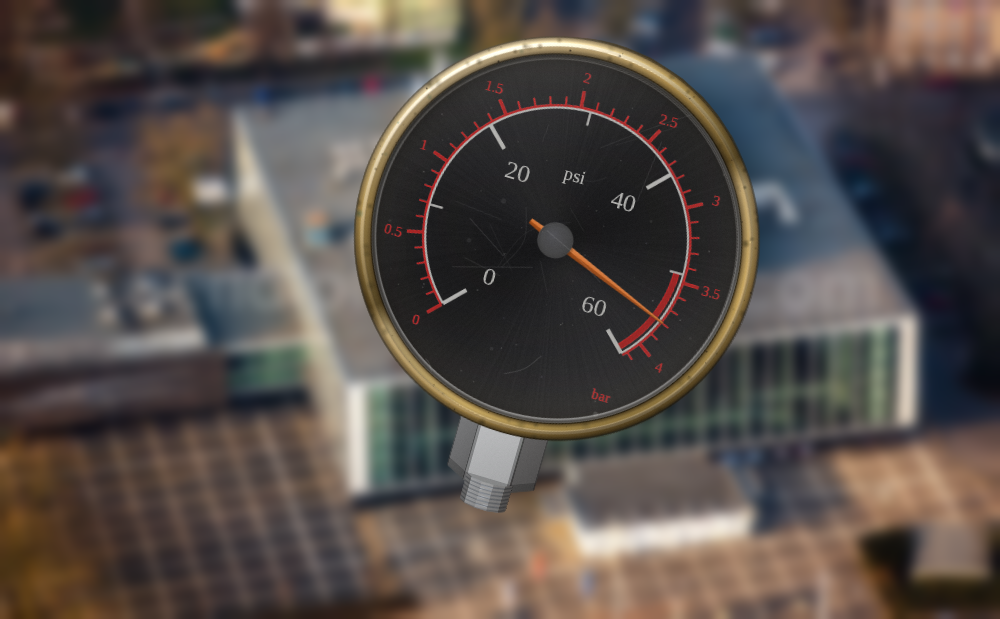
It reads 55 psi
